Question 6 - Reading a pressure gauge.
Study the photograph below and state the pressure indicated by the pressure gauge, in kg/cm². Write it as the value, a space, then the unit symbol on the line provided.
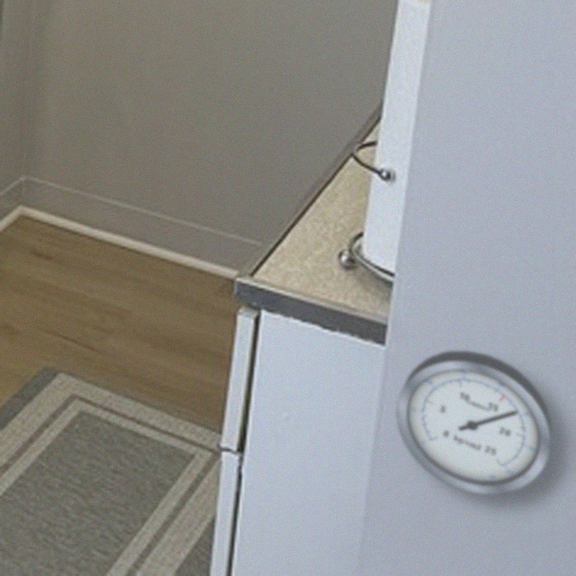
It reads 17 kg/cm²
